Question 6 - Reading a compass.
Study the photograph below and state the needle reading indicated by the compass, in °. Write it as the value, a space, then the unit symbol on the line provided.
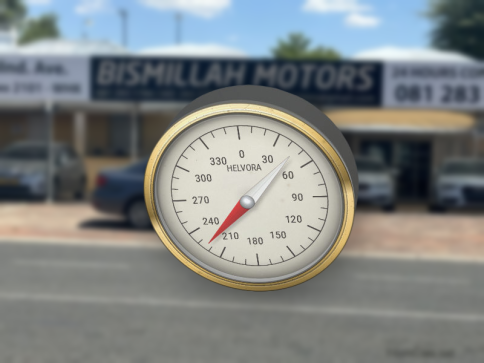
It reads 225 °
